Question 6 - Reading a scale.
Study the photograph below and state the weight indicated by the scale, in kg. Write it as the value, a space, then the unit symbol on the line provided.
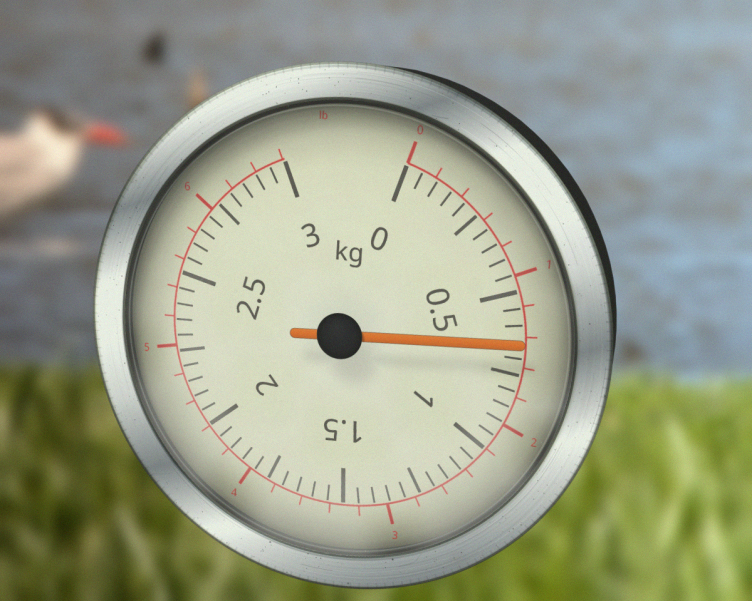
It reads 0.65 kg
